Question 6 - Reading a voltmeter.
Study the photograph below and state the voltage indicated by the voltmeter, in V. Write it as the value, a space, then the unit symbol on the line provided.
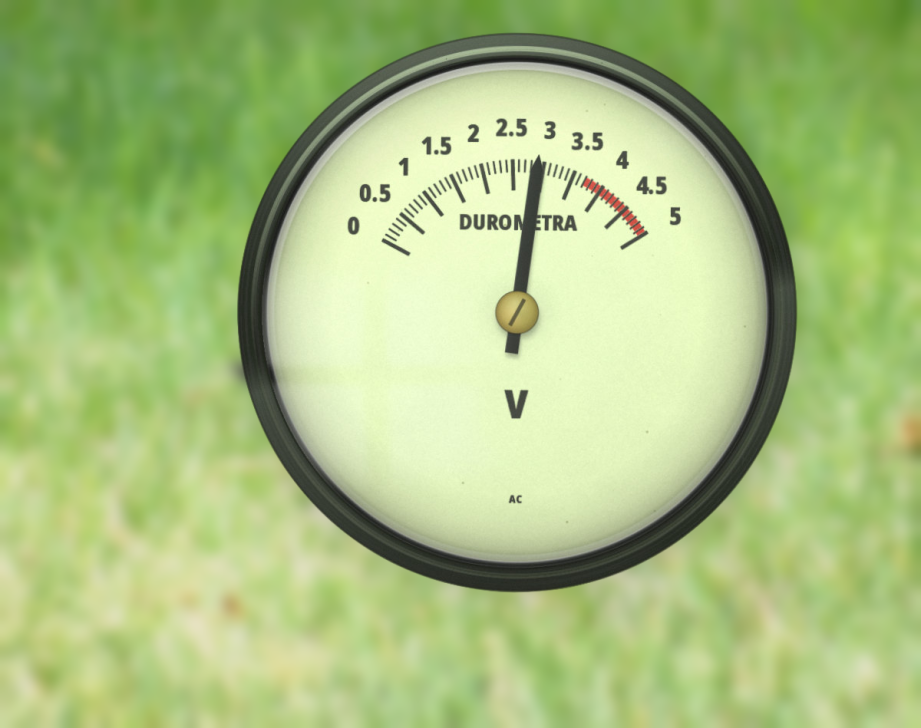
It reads 2.9 V
